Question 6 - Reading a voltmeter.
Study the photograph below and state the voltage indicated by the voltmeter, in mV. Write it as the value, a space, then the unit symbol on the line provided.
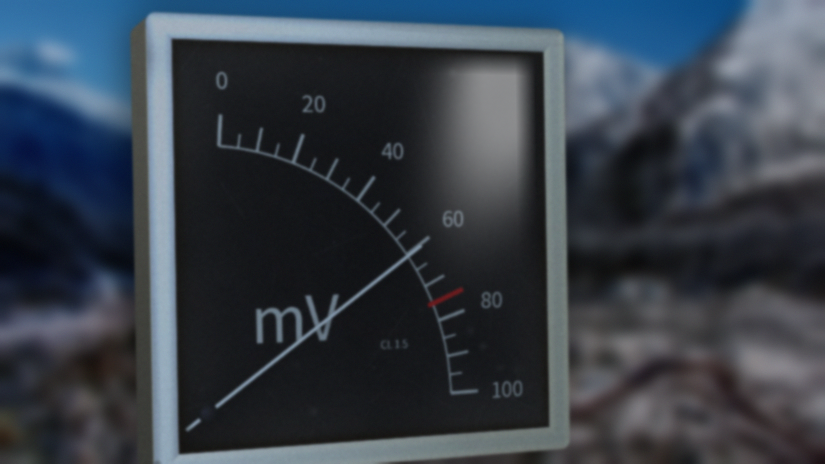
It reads 60 mV
